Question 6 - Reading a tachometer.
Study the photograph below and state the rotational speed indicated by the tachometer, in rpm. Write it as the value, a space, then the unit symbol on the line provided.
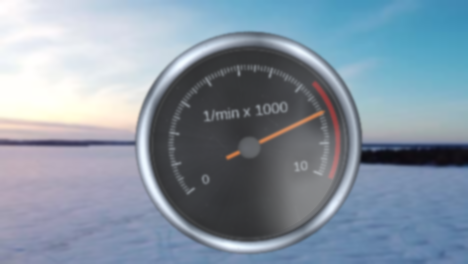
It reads 8000 rpm
